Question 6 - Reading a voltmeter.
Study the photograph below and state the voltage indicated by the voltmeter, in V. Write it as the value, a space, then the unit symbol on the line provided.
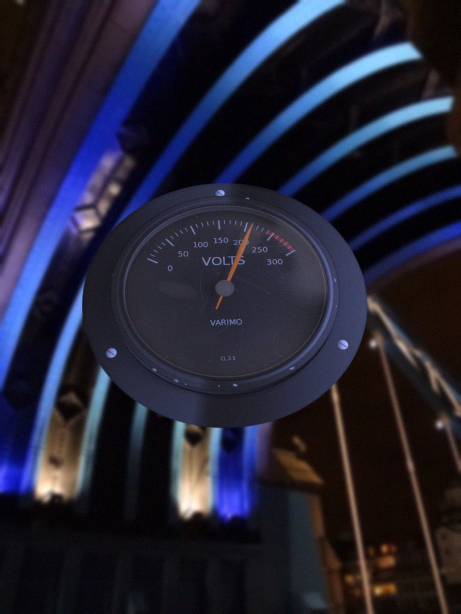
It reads 210 V
